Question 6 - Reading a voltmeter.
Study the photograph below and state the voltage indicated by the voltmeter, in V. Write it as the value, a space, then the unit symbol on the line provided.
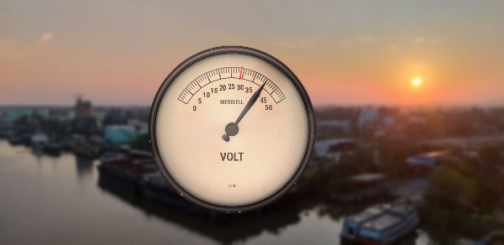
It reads 40 V
